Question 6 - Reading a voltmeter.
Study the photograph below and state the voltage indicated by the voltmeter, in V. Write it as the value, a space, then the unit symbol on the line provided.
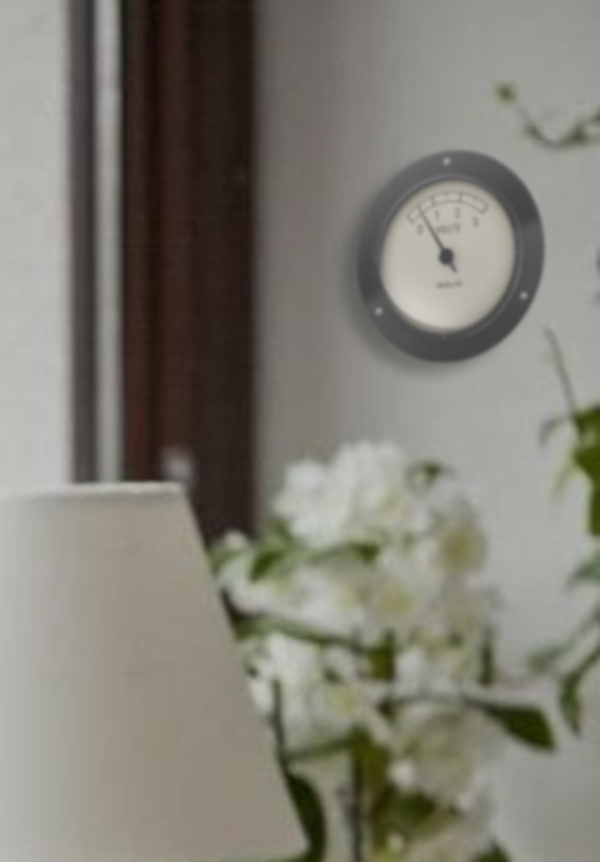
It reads 0.5 V
